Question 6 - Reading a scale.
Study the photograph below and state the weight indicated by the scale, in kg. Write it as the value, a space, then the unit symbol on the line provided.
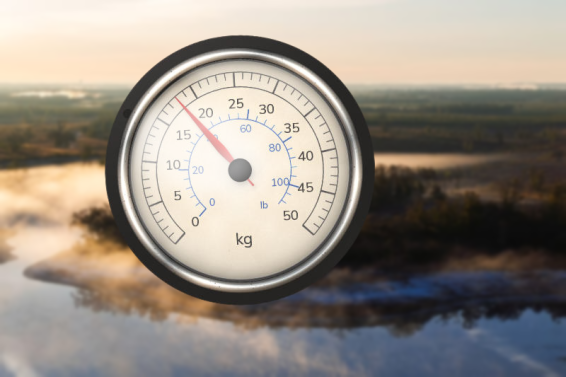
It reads 18 kg
